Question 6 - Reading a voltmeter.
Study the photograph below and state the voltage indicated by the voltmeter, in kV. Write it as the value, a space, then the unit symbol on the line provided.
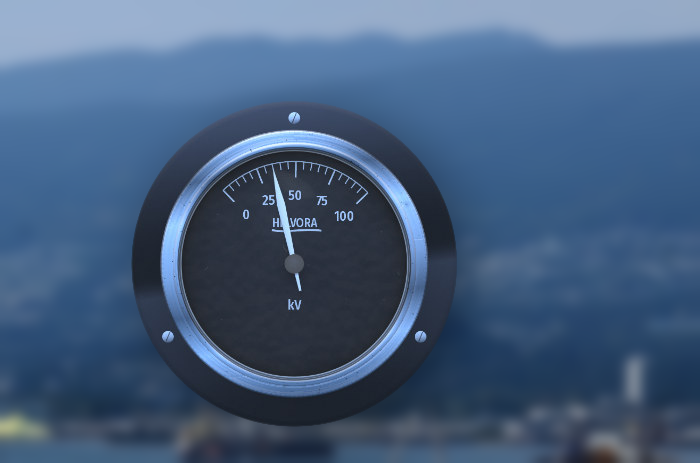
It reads 35 kV
